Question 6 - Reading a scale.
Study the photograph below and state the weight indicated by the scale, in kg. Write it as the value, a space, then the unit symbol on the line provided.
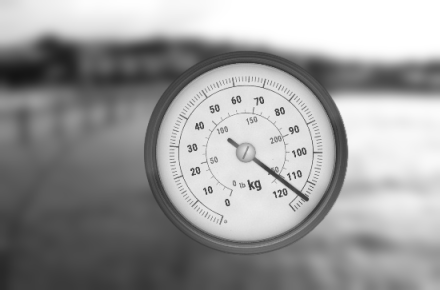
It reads 115 kg
